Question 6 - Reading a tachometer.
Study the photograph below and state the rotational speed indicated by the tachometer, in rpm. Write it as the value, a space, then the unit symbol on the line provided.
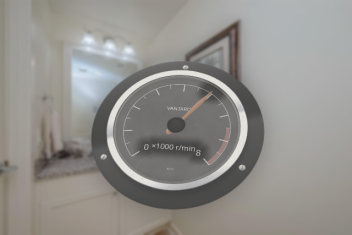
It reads 5000 rpm
